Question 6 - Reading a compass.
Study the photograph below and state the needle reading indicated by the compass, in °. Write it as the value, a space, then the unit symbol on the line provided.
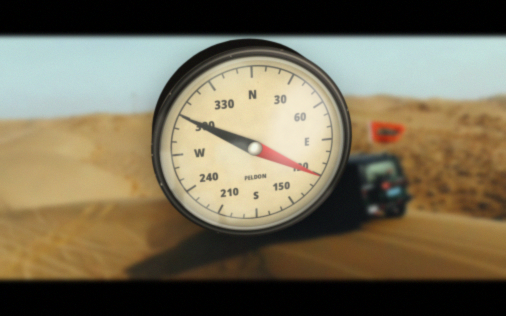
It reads 120 °
